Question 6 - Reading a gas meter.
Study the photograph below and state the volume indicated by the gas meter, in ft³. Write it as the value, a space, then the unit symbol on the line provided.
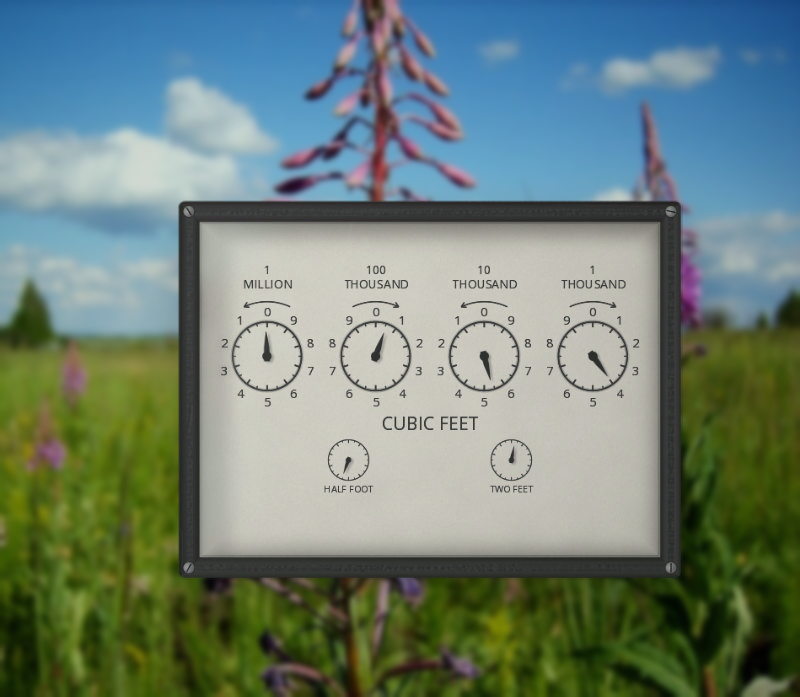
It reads 5400 ft³
